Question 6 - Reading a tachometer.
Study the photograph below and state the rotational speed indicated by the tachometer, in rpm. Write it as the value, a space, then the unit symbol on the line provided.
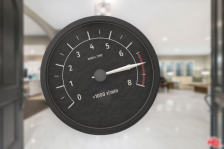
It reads 7000 rpm
